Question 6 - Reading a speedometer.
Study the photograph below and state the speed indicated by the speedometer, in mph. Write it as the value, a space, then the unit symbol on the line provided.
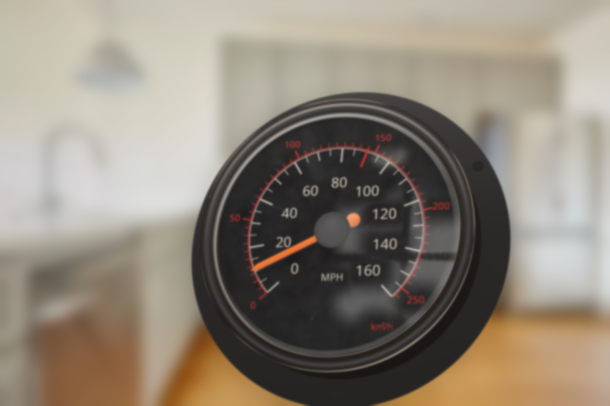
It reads 10 mph
